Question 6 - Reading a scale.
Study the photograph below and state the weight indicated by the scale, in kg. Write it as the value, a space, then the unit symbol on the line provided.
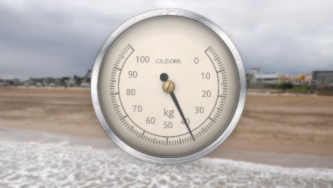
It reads 40 kg
